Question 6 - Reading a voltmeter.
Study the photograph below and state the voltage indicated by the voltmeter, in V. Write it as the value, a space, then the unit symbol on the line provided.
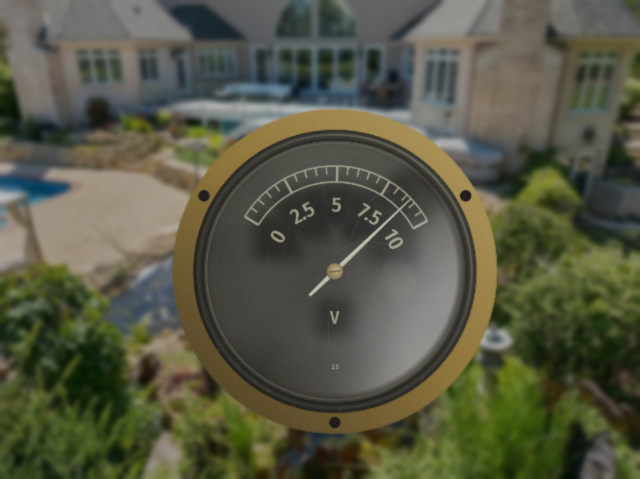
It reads 8.75 V
